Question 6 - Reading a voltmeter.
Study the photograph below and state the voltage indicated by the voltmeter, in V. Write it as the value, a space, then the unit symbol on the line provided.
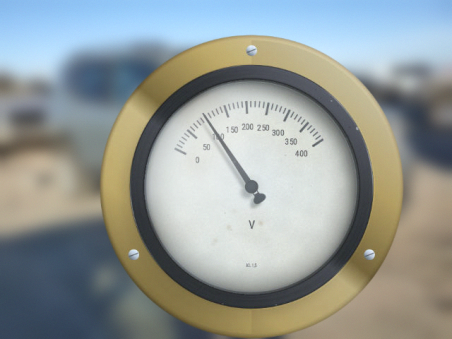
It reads 100 V
